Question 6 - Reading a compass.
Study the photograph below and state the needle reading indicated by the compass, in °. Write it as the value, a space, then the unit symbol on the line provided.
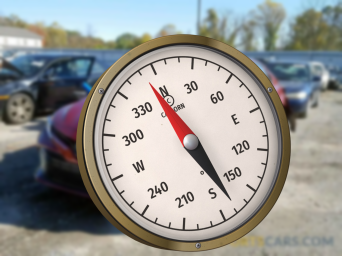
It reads 350 °
